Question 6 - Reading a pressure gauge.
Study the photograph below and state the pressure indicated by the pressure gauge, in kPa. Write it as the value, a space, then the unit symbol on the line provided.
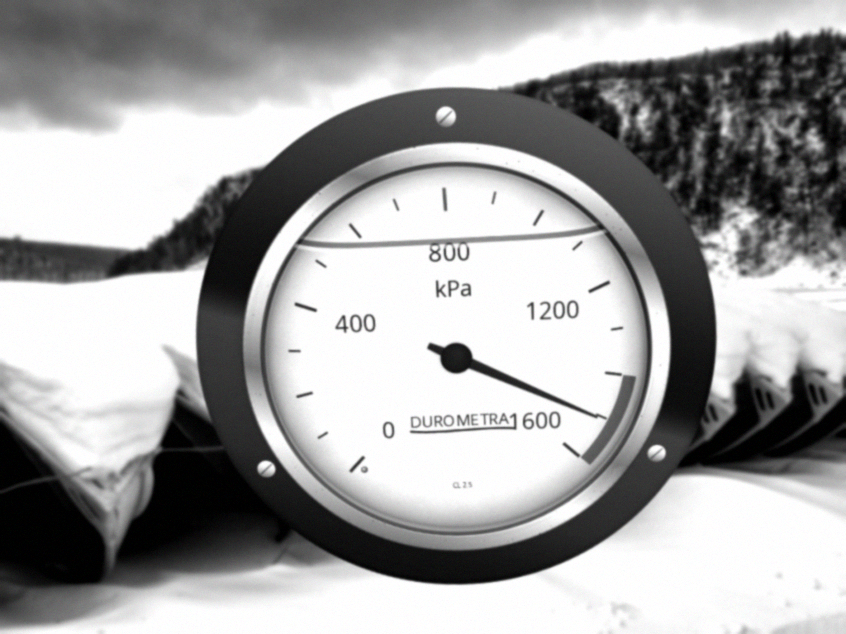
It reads 1500 kPa
